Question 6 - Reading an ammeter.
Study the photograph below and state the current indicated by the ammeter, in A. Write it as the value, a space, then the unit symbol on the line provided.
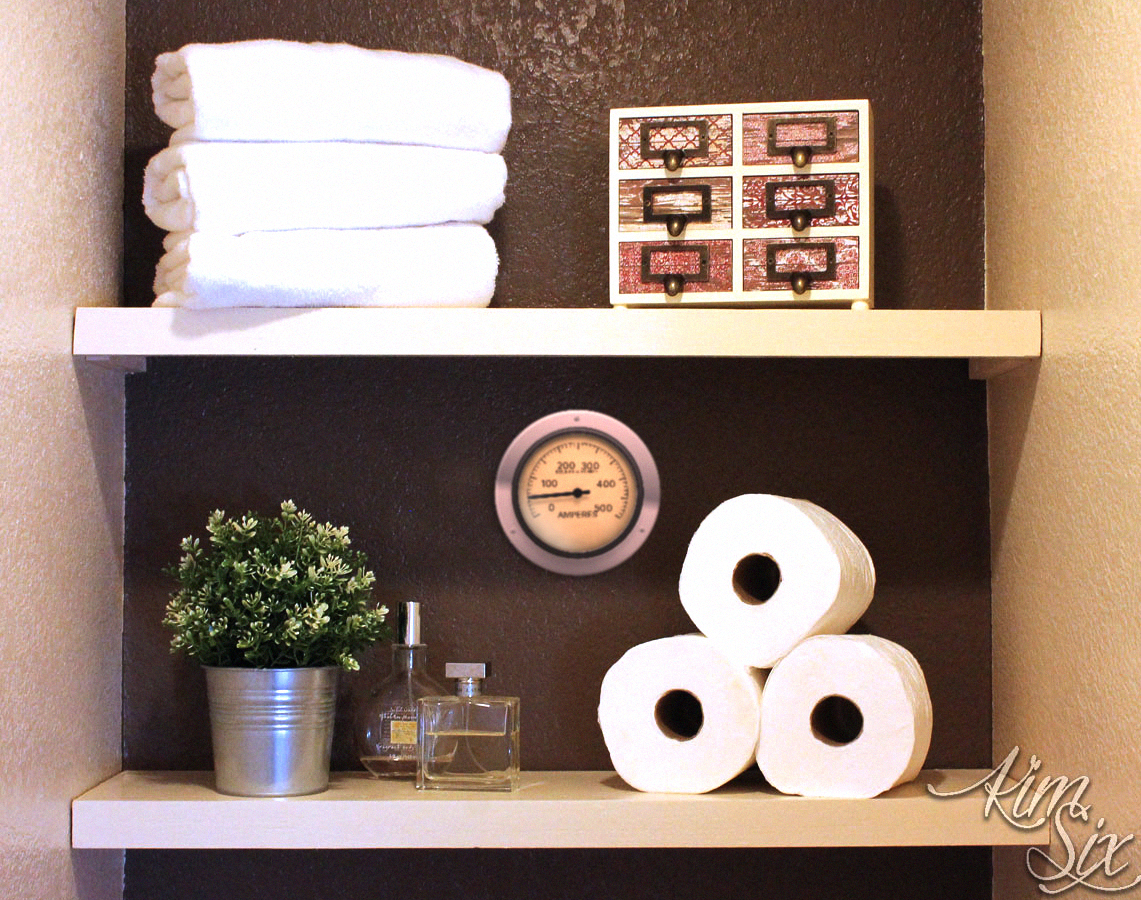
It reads 50 A
